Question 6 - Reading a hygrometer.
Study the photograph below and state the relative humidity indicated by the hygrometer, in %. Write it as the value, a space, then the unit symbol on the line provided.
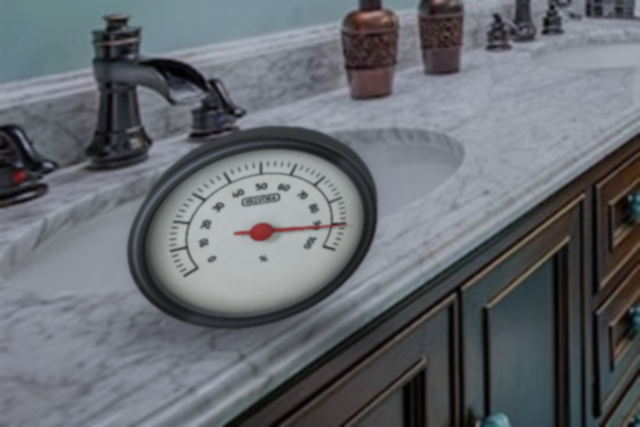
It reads 90 %
